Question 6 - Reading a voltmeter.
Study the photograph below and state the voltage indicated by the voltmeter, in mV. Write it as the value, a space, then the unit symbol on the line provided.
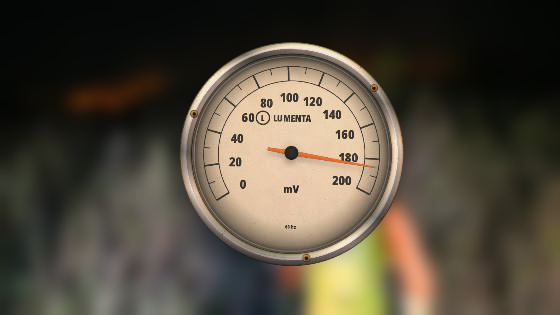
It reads 185 mV
